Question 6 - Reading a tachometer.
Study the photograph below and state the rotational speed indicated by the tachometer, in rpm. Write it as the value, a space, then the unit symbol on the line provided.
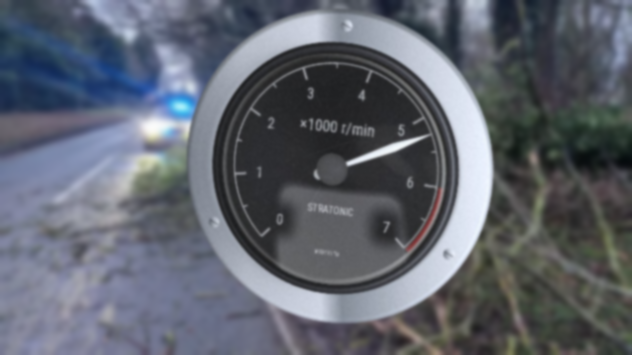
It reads 5250 rpm
